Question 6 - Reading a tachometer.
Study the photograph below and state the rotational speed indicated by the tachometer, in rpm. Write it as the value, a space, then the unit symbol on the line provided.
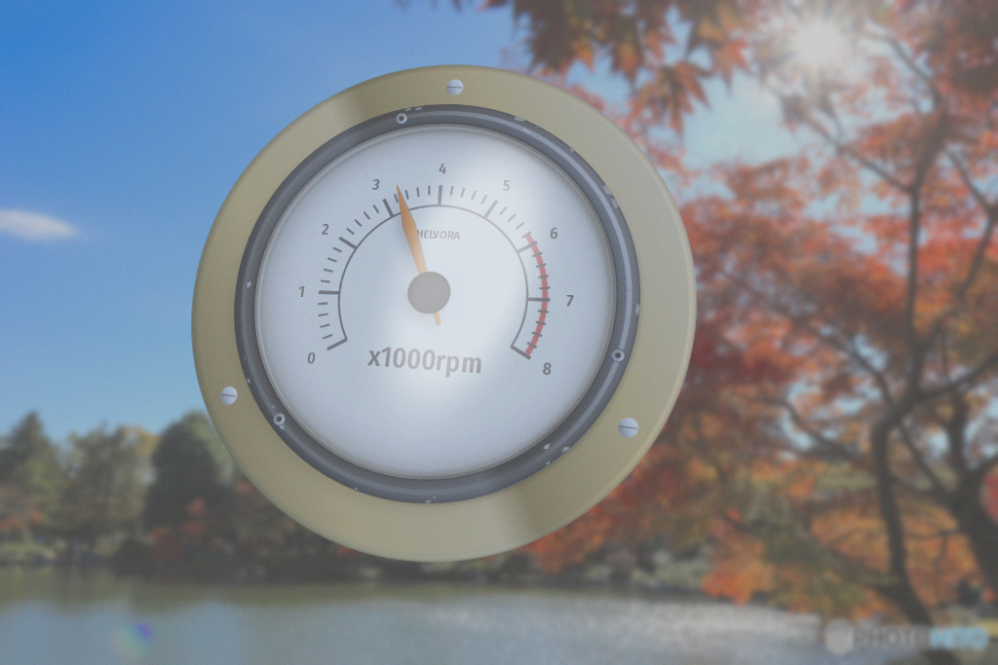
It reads 3300 rpm
